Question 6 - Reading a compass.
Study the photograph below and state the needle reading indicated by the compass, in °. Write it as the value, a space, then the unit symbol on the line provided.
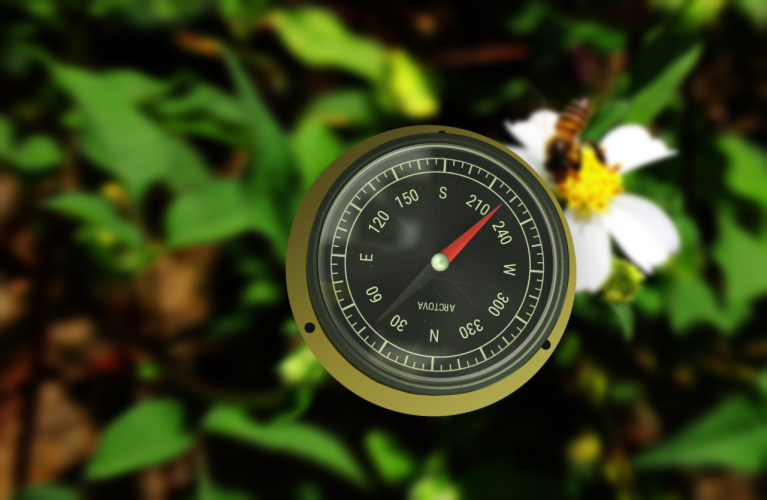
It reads 222.5 °
